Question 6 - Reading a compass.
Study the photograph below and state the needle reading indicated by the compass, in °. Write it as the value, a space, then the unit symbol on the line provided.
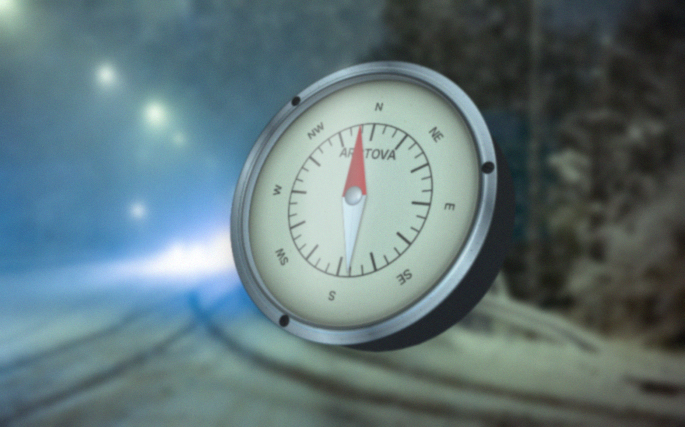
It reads 350 °
